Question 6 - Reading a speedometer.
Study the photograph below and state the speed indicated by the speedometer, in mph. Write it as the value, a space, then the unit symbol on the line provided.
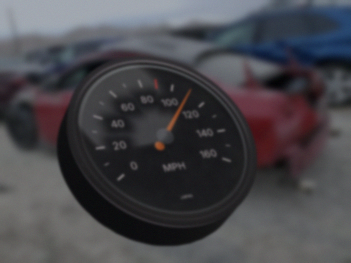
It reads 110 mph
